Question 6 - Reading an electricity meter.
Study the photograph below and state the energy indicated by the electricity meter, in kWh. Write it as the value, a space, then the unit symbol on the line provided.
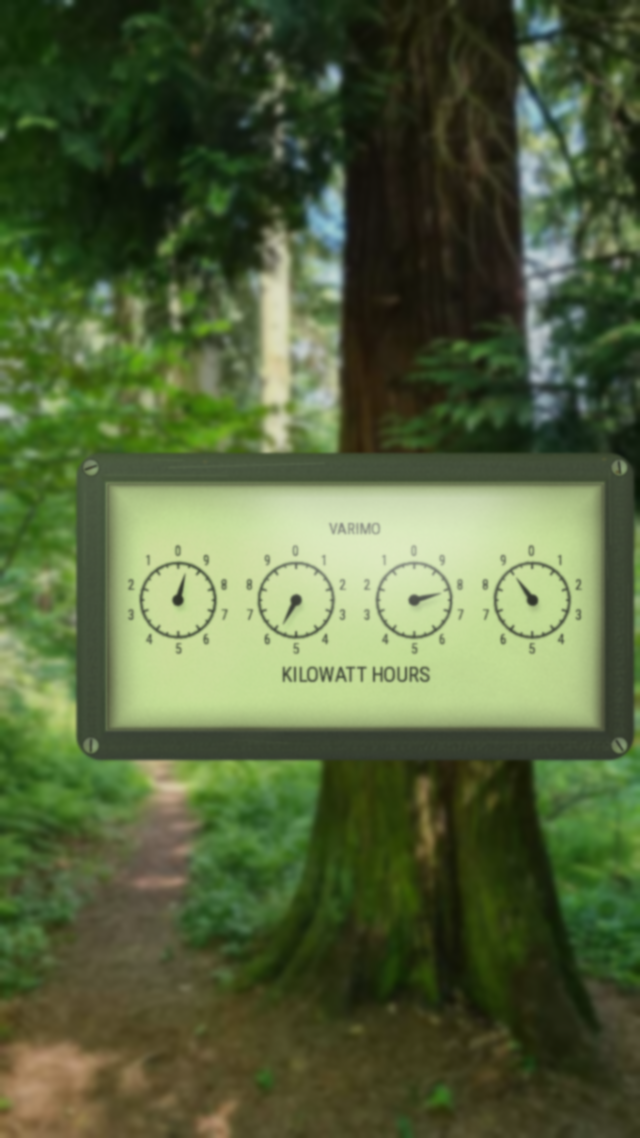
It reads 9579 kWh
